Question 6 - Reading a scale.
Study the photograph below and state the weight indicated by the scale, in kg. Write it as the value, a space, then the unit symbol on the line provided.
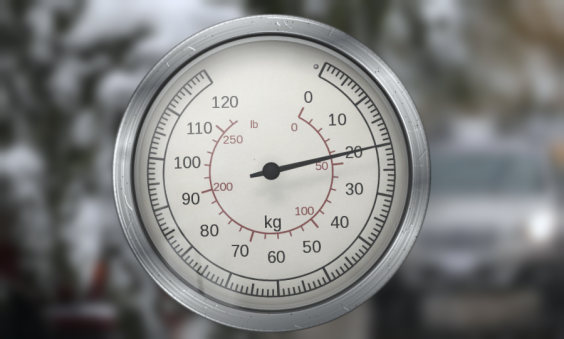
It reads 20 kg
